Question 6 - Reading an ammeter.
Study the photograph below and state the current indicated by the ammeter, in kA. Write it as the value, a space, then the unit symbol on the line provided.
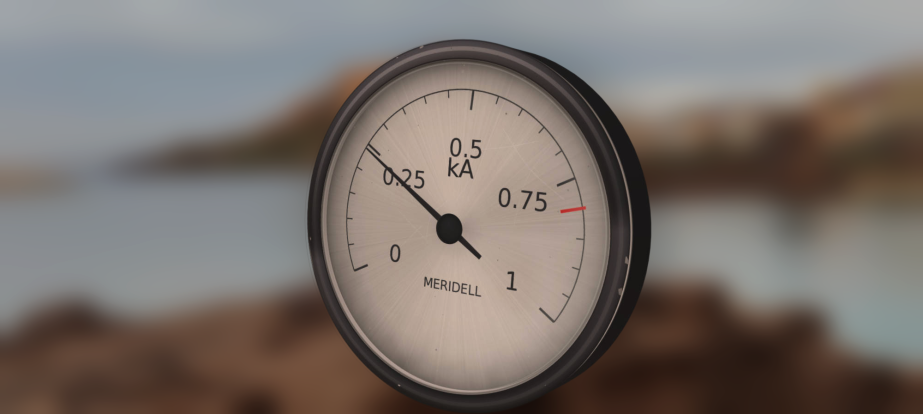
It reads 0.25 kA
